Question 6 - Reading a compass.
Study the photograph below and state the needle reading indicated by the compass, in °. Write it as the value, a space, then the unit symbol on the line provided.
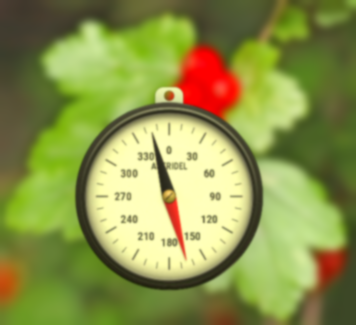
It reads 165 °
